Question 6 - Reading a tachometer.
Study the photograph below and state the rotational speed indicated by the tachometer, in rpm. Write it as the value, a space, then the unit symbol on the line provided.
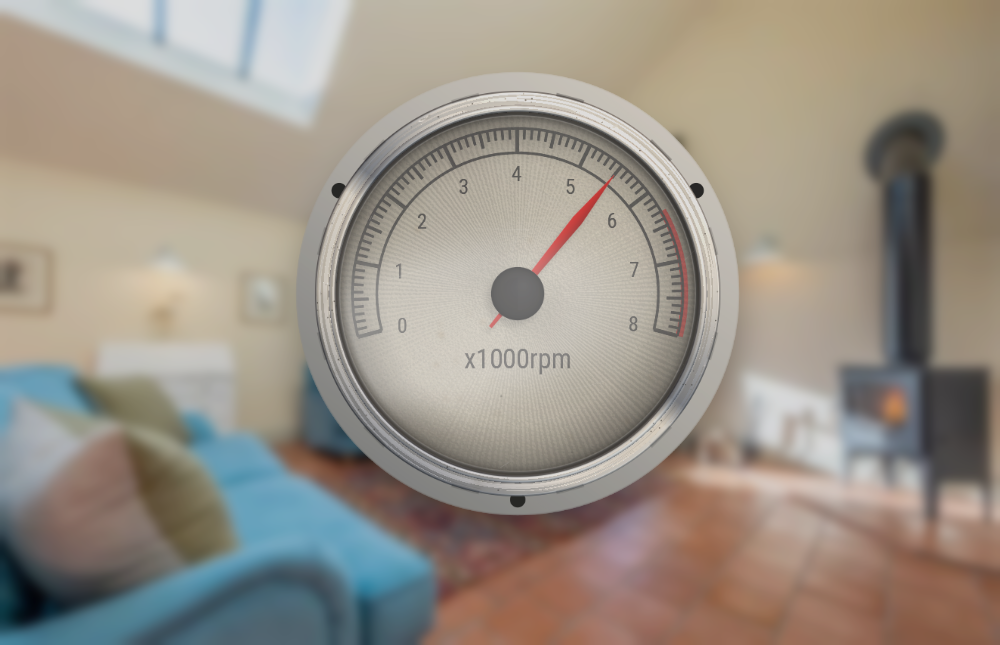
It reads 5500 rpm
